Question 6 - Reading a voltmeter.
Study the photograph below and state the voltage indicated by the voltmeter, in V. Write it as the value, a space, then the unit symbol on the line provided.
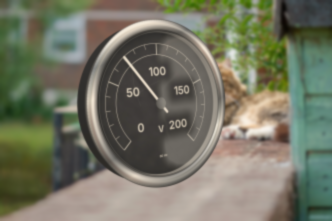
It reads 70 V
